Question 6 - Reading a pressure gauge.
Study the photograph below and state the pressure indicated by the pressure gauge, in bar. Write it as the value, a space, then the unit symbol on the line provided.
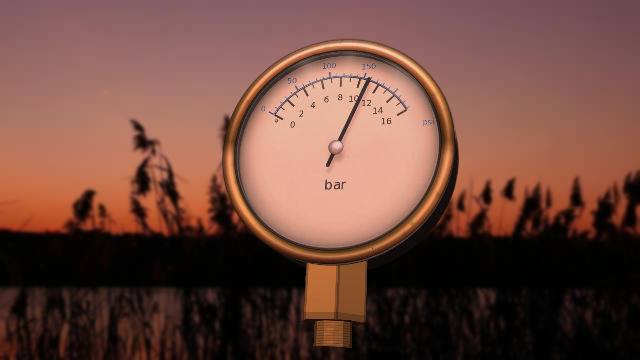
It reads 11 bar
